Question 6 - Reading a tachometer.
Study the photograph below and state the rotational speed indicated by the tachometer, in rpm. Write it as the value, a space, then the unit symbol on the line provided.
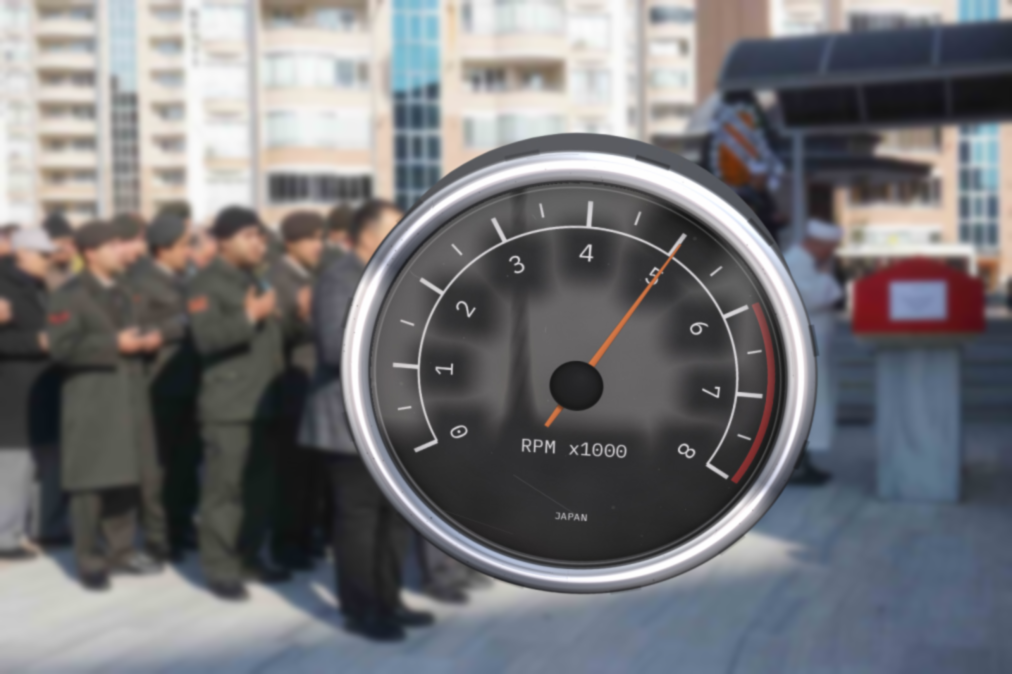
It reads 5000 rpm
